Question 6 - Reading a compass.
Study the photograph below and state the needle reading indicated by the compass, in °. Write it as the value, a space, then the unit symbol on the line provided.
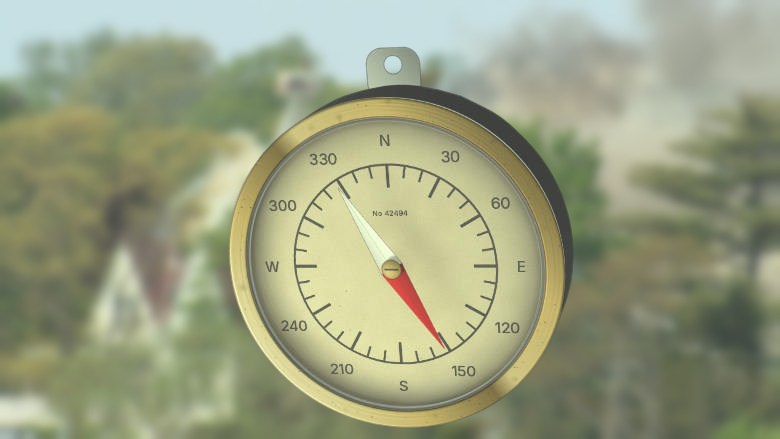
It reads 150 °
